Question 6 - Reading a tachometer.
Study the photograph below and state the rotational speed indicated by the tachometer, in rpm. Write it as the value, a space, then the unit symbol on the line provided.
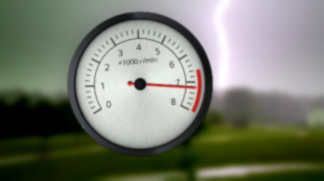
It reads 7200 rpm
